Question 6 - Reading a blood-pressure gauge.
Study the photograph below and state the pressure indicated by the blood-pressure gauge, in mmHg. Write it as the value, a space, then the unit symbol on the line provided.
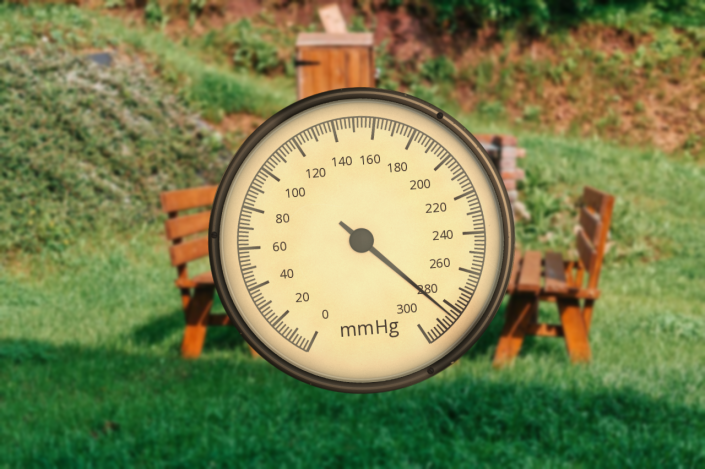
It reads 284 mmHg
